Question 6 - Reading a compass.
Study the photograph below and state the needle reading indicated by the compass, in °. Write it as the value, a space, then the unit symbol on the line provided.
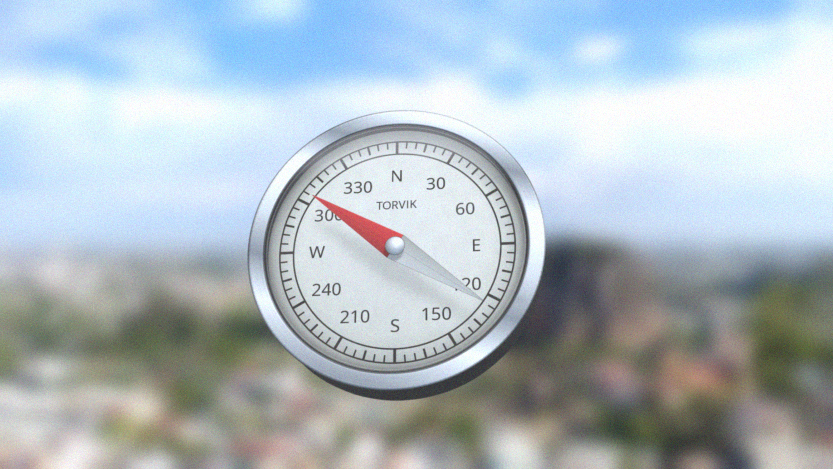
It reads 305 °
